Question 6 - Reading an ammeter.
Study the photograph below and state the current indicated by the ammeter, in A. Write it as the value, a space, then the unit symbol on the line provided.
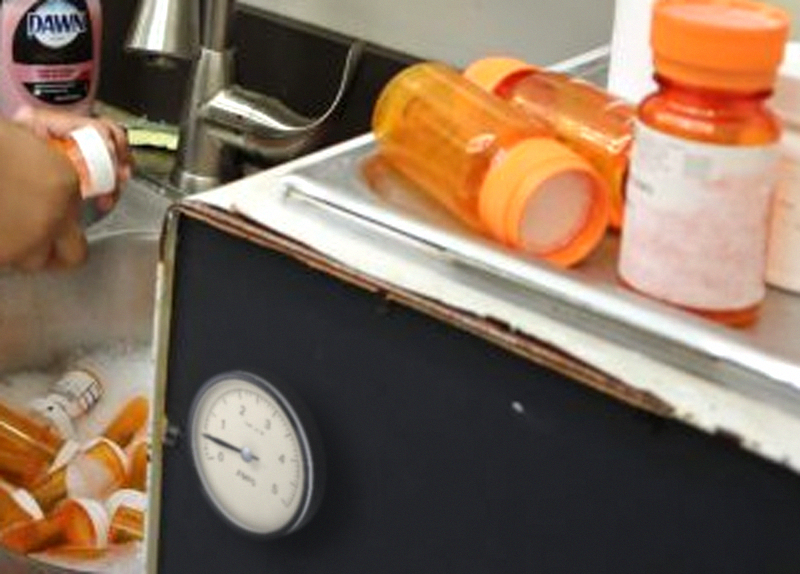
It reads 0.5 A
